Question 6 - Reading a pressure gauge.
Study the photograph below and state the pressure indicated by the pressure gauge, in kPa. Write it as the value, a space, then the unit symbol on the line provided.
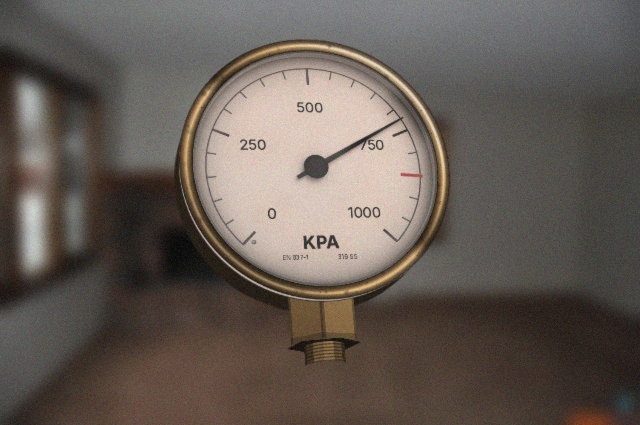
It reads 725 kPa
